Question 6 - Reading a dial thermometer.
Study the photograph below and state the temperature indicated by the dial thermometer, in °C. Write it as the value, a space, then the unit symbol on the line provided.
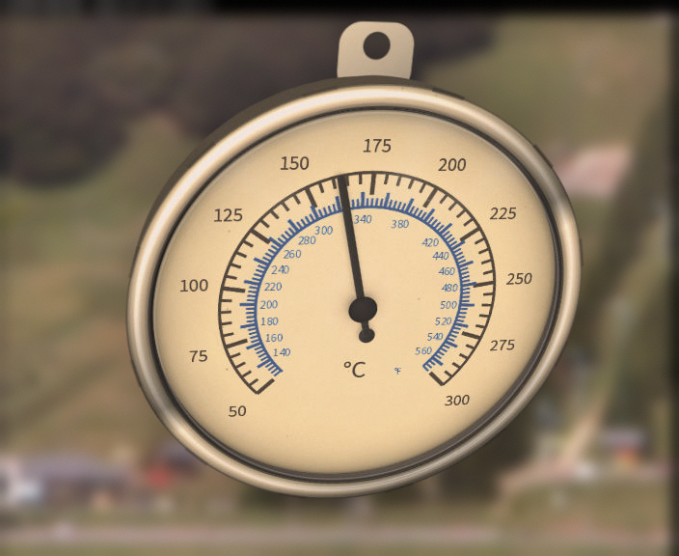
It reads 162.5 °C
